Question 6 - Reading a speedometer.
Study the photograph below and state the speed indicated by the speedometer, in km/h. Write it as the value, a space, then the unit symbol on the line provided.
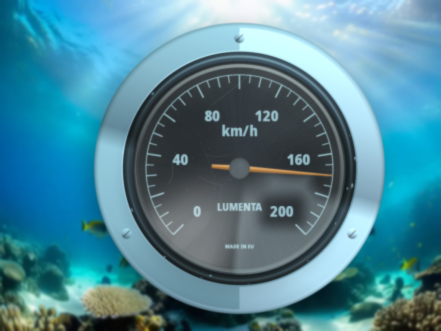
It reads 170 km/h
